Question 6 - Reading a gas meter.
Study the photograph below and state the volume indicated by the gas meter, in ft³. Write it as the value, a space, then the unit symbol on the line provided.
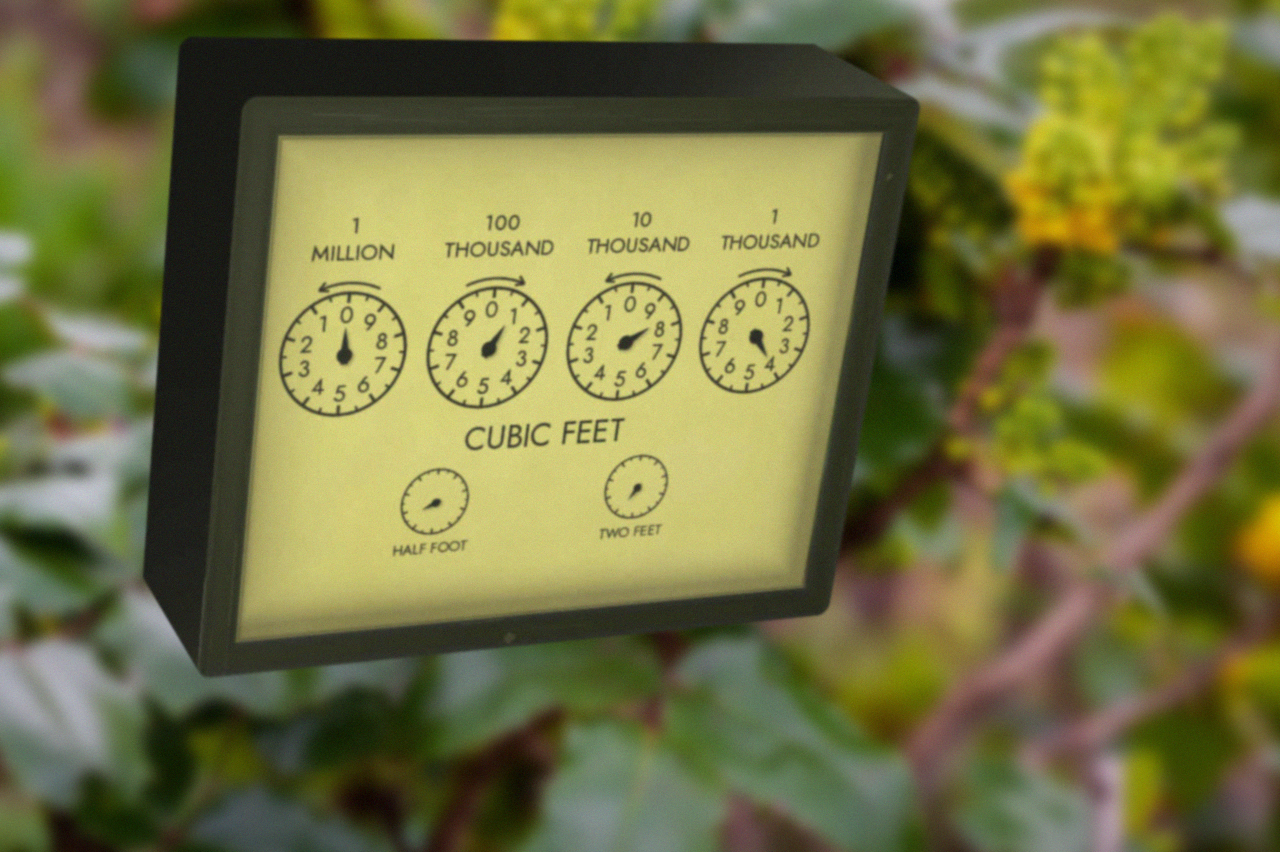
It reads 8400 ft³
